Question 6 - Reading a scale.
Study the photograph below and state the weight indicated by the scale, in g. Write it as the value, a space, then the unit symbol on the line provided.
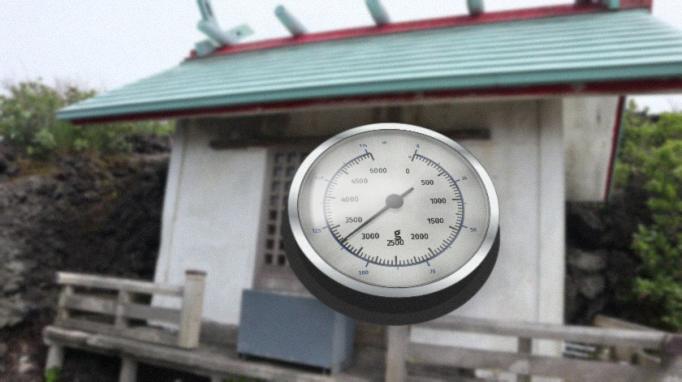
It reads 3250 g
